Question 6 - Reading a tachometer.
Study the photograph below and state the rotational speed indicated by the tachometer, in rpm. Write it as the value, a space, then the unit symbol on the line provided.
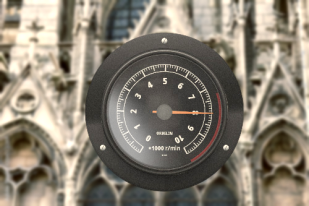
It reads 8000 rpm
